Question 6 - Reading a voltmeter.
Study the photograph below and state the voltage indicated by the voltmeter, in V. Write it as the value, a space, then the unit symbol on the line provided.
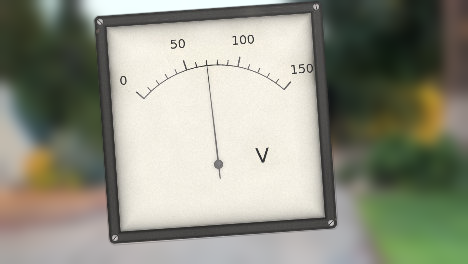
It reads 70 V
